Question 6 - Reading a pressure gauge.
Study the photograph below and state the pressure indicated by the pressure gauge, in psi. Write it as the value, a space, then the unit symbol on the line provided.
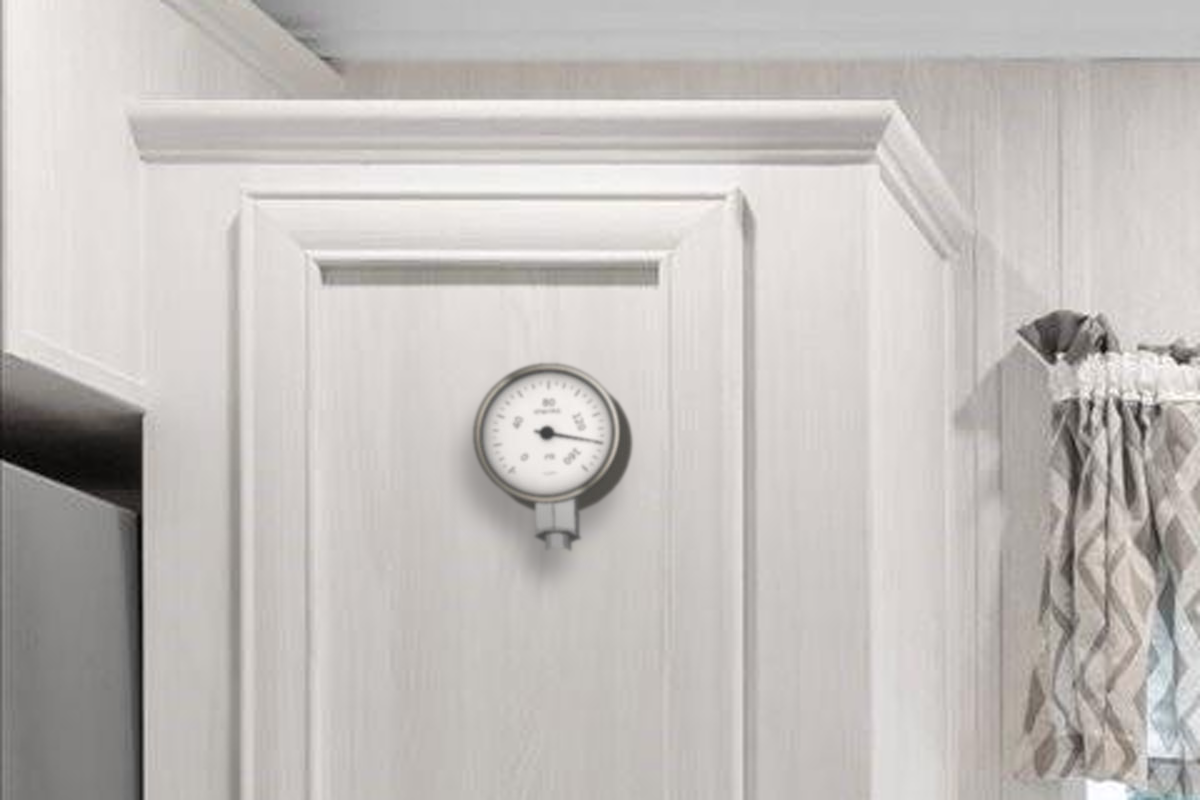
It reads 140 psi
